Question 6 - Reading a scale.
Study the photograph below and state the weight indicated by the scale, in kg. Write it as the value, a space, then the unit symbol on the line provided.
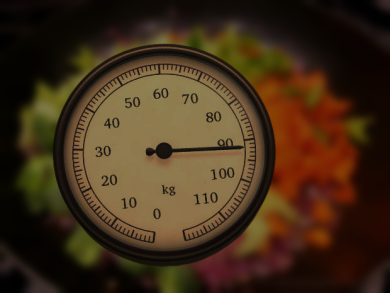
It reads 92 kg
